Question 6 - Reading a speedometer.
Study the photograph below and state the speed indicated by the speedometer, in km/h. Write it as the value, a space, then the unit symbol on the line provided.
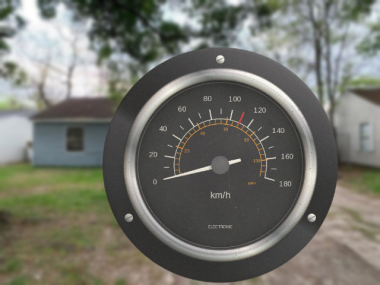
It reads 0 km/h
